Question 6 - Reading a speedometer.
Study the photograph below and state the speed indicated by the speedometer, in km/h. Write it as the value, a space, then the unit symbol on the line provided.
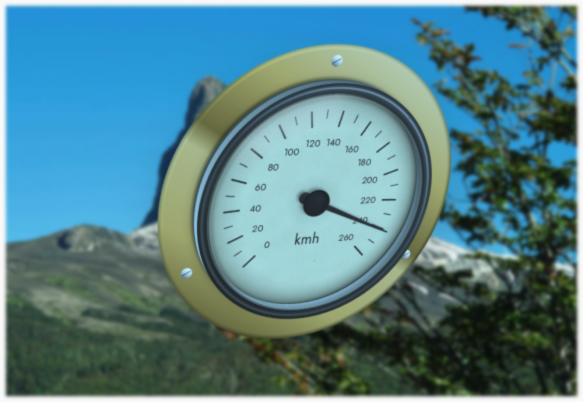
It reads 240 km/h
